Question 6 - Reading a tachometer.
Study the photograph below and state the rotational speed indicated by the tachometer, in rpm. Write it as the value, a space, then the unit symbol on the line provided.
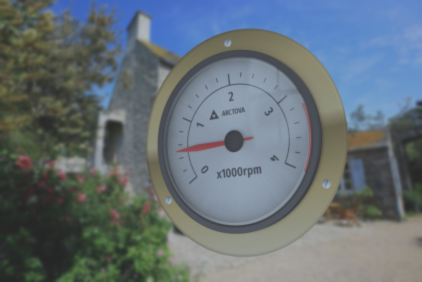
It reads 500 rpm
